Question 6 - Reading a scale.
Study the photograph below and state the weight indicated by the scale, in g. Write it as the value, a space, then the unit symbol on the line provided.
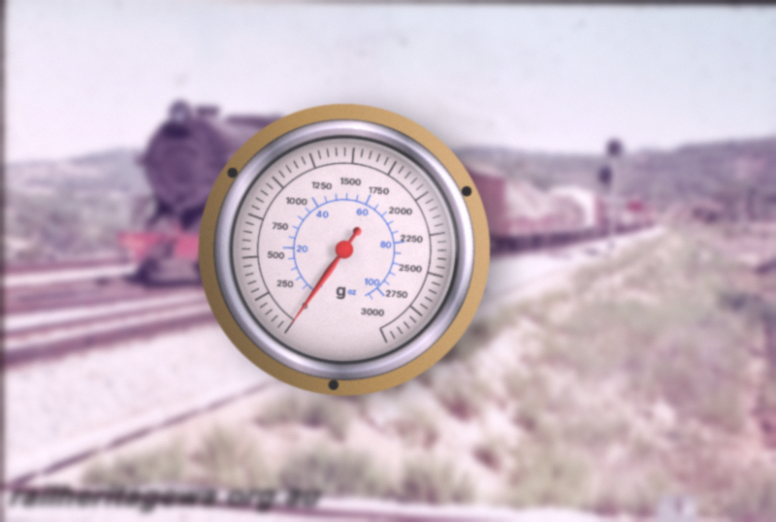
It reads 0 g
